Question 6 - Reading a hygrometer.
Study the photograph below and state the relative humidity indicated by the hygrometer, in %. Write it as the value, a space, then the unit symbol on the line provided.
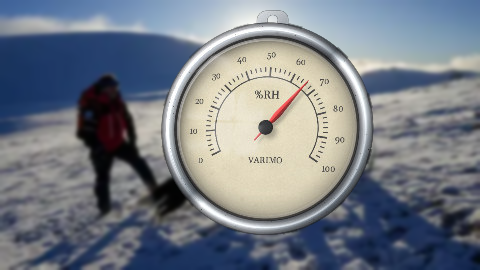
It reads 66 %
